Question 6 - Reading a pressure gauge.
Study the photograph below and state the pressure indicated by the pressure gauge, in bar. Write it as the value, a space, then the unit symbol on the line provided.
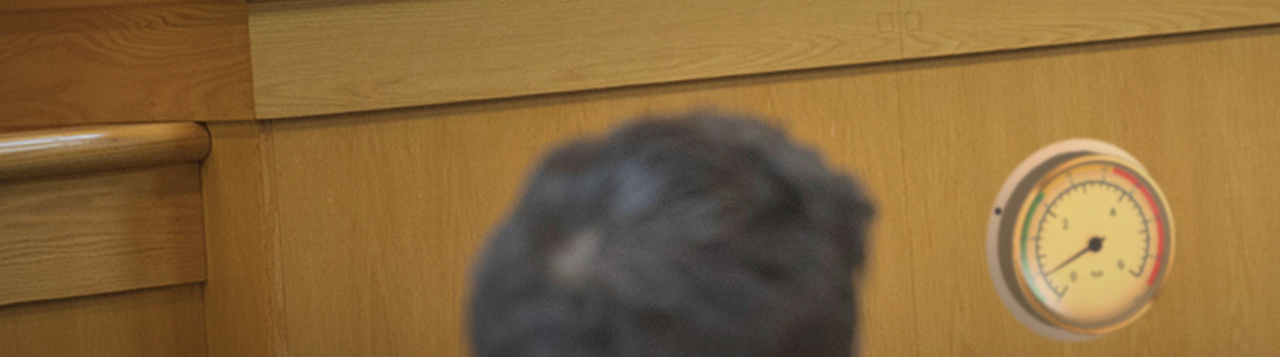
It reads 0.6 bar
